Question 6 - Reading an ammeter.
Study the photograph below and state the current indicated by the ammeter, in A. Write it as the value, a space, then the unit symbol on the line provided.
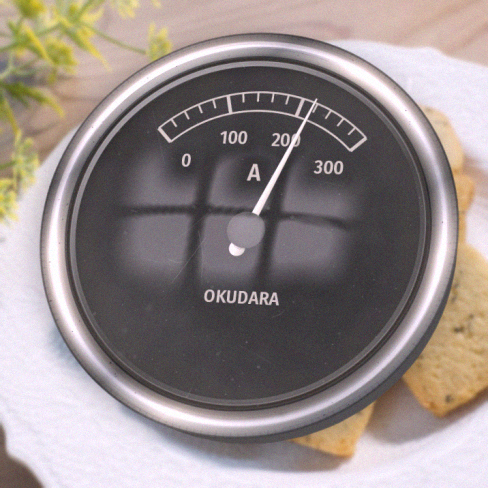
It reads 220 A
